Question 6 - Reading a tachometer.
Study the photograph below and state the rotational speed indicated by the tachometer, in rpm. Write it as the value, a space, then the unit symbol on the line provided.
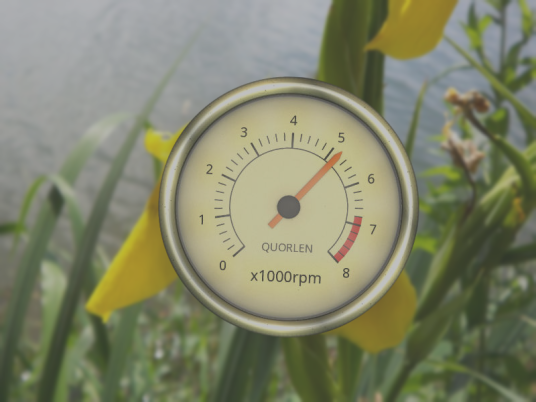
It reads 5200 rpm
